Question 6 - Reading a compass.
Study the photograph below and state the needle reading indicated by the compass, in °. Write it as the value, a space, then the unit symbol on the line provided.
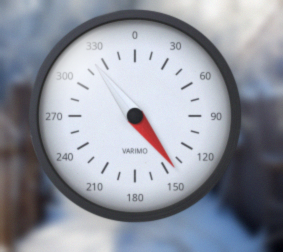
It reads 142.5 °
